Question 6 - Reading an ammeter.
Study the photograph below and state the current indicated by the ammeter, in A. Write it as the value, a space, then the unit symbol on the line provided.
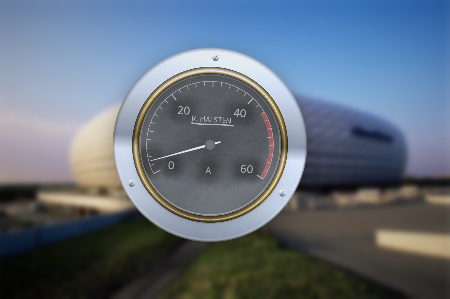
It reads 3 A
